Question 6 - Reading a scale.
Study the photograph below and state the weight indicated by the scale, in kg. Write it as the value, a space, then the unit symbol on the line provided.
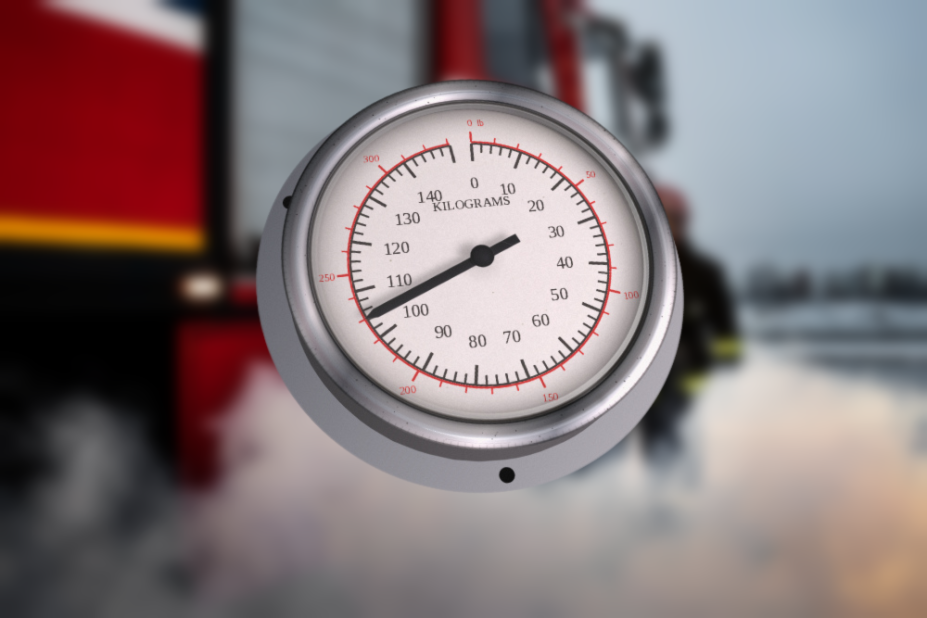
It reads 104 kg
